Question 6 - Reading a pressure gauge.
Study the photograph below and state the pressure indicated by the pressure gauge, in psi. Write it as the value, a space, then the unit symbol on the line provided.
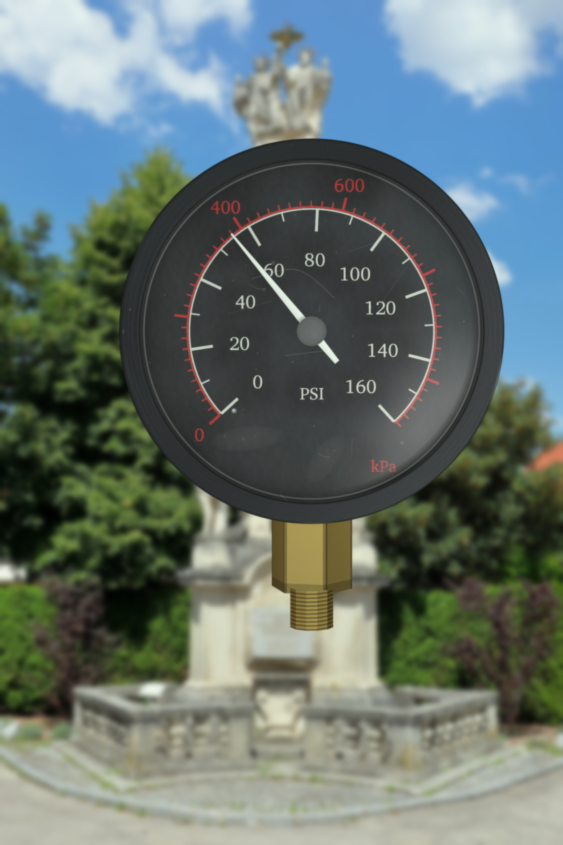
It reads 55 psi
